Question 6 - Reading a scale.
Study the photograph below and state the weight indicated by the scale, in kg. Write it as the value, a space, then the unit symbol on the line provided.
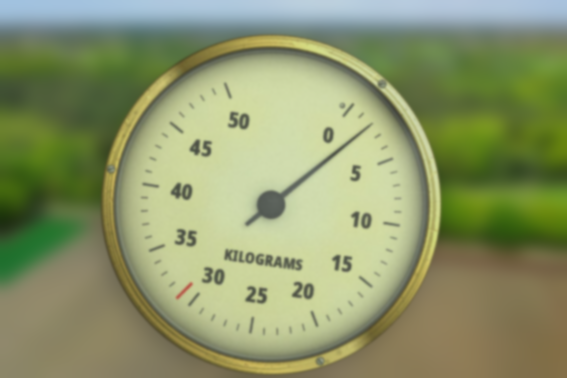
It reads 2 kg
